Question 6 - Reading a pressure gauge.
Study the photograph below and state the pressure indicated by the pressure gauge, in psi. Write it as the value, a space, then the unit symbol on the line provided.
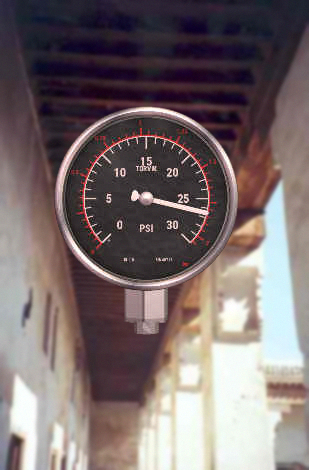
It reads 26.5 psi
